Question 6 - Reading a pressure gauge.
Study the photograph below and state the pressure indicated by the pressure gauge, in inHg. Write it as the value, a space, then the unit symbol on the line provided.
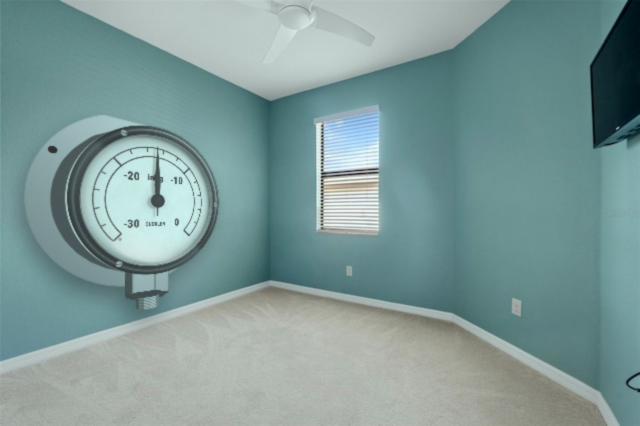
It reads -15 inHg
